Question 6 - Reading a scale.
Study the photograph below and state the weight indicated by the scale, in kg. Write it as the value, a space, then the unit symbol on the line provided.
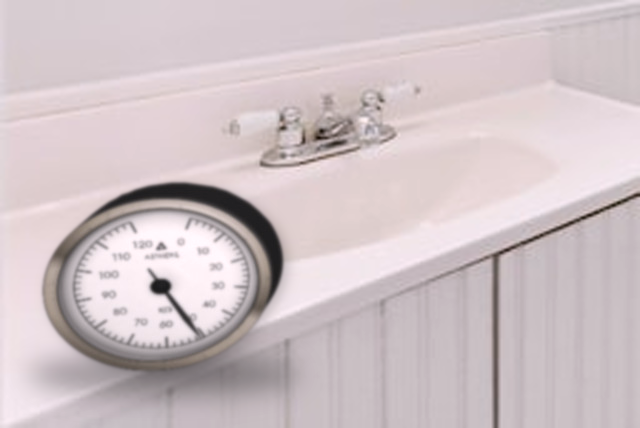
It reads 50 kg
